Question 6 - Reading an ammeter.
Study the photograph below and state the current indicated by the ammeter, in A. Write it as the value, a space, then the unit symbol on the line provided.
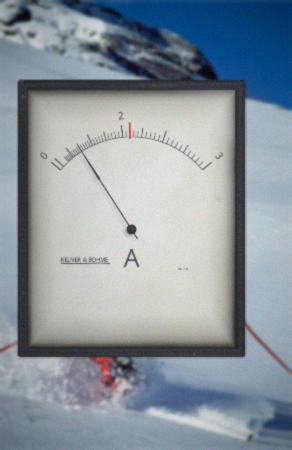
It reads 1.25 A
